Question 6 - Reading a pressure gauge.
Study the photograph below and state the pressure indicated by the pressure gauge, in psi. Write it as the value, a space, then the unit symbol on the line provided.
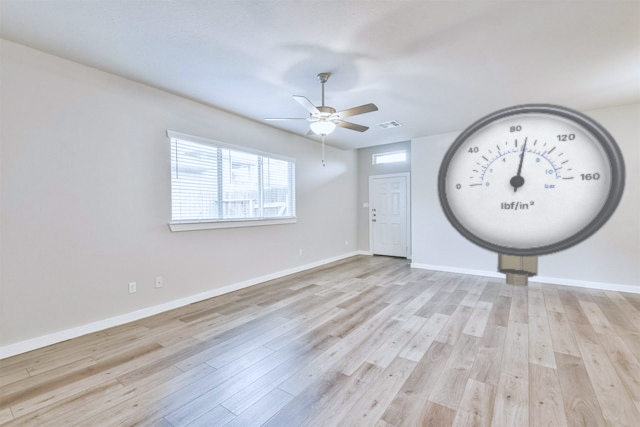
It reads 90 psi
